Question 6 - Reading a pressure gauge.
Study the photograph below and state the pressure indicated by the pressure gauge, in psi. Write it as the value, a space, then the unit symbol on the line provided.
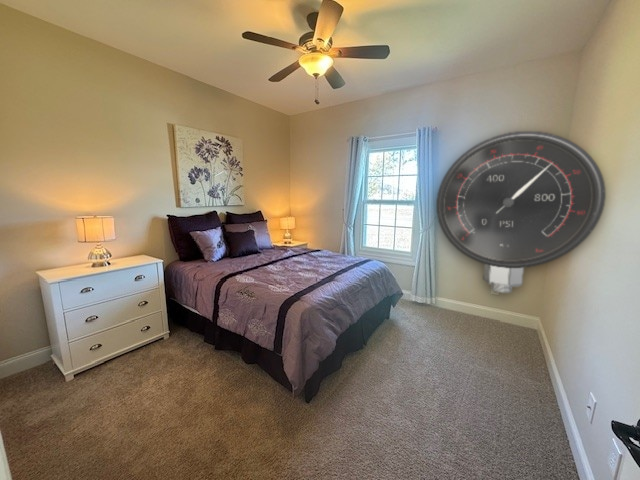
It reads 650 psi
